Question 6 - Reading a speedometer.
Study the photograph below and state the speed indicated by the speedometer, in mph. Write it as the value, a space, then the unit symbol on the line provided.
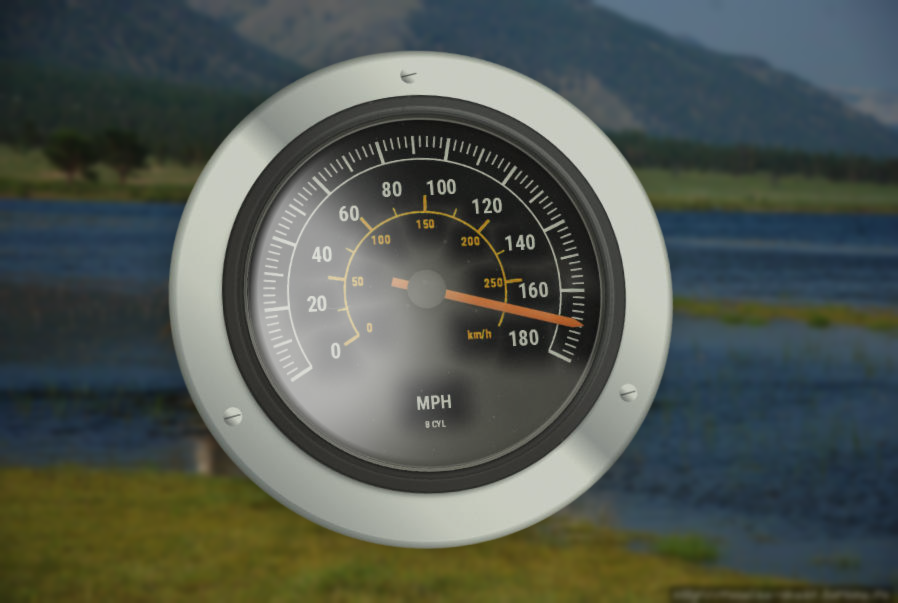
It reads 170 mph
